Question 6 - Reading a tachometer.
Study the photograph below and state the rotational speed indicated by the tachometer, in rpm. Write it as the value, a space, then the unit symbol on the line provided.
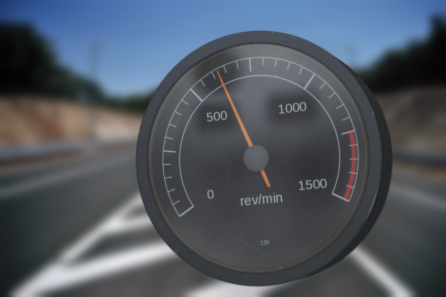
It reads 625 rpm
